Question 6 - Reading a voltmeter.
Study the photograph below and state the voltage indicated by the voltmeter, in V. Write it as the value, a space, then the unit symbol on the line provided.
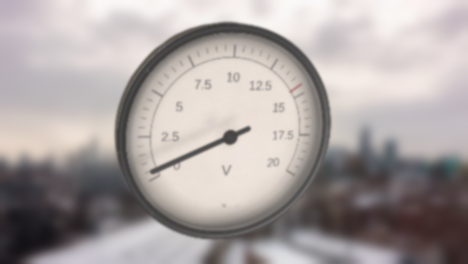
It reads 0.5 V
